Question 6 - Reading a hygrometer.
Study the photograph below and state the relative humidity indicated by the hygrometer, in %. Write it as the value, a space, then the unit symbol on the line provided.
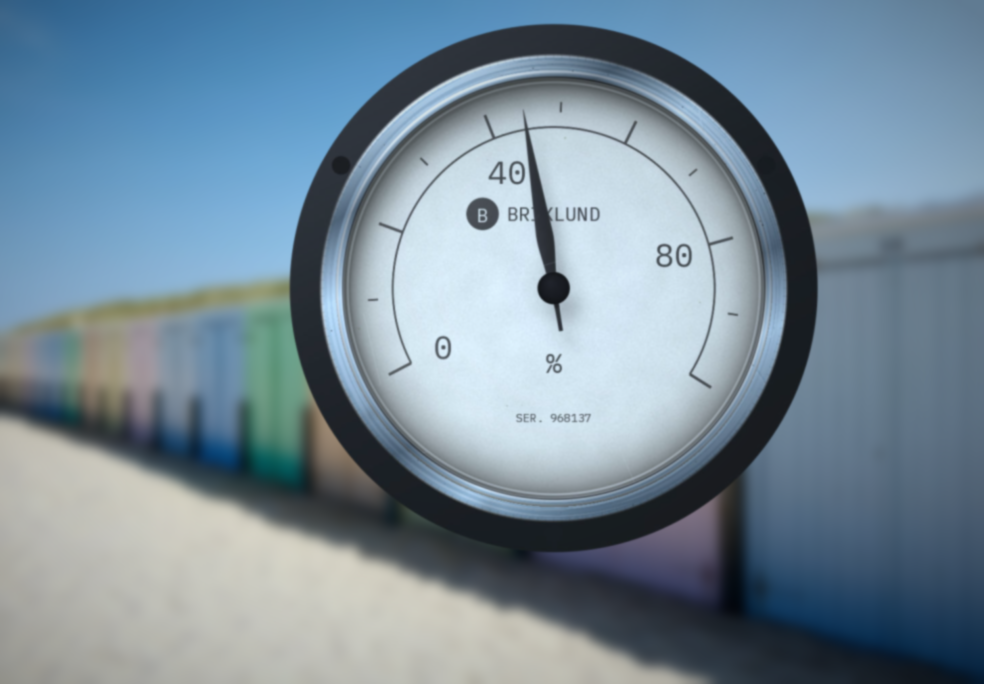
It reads 45 %
